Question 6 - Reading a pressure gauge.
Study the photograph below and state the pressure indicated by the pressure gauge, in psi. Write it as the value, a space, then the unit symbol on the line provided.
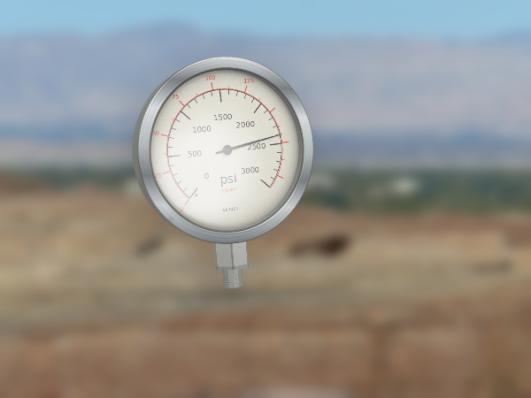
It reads 2400 psi
